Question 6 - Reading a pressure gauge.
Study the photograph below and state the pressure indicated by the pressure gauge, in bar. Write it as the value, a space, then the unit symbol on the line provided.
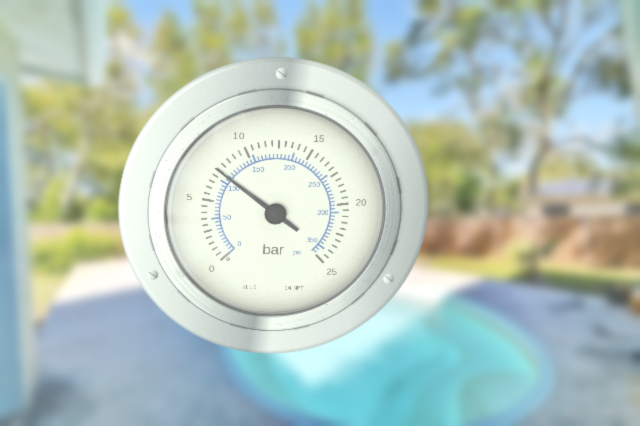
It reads 7.5 bar
